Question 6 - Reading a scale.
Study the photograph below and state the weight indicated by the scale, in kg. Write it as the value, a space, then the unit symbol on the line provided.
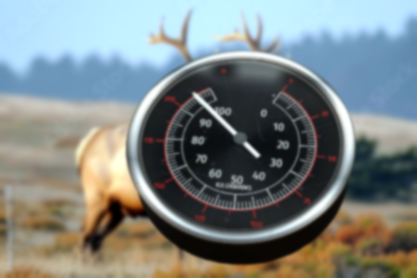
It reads 95 kg
